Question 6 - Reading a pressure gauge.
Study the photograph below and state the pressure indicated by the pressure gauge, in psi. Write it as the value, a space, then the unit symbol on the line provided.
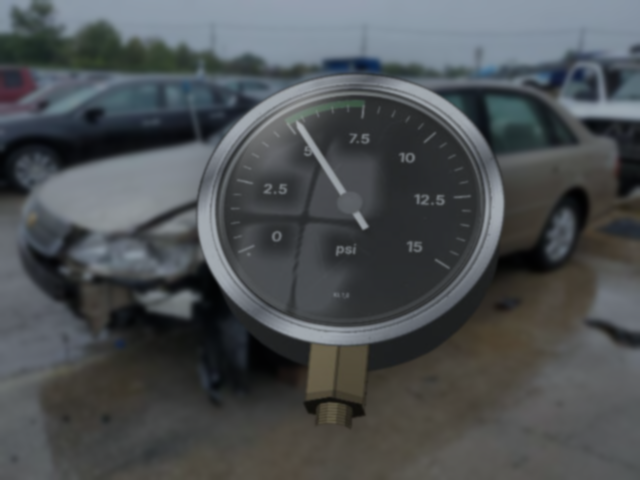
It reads 5.25 psi
